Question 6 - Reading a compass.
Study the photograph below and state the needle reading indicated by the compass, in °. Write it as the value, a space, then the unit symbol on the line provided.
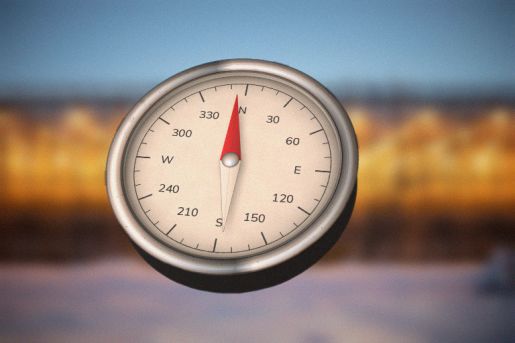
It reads 355 °
